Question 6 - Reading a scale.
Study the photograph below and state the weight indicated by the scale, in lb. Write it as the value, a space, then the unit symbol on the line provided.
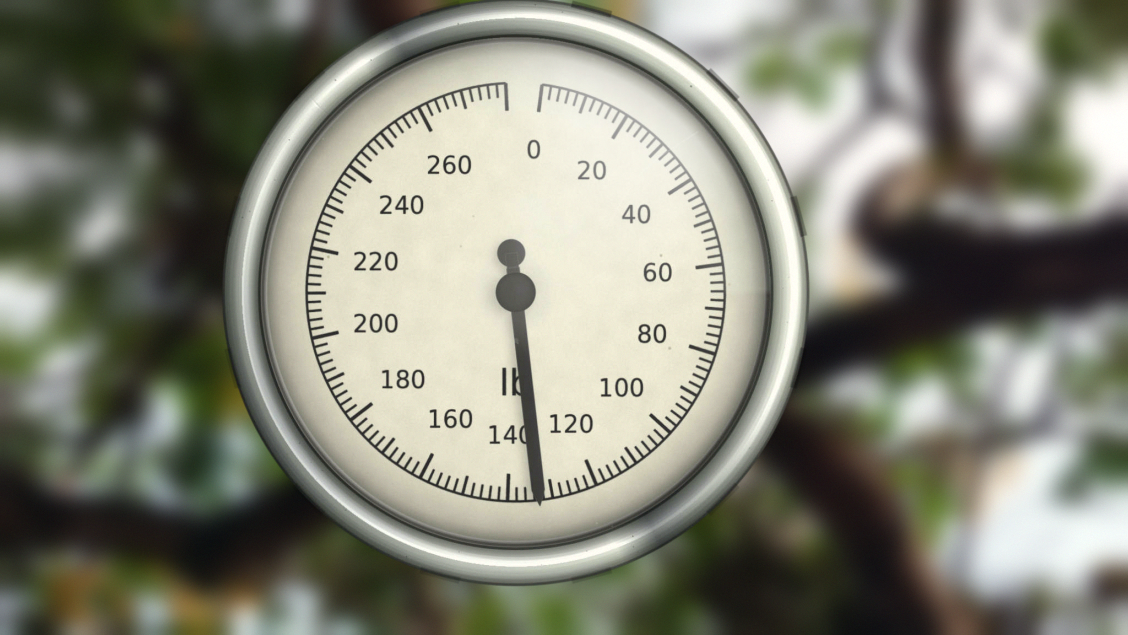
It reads 133 lb
